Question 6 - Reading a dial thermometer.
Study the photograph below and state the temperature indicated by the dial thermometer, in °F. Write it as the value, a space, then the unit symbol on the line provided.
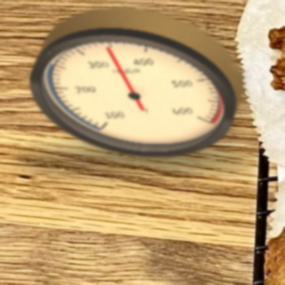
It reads 350 °F
